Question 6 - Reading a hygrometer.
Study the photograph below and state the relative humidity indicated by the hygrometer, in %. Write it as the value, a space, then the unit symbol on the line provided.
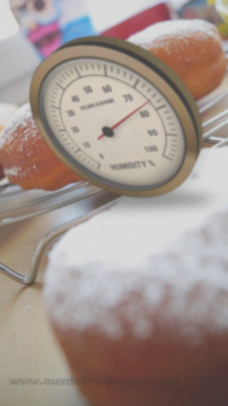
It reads 76 %
